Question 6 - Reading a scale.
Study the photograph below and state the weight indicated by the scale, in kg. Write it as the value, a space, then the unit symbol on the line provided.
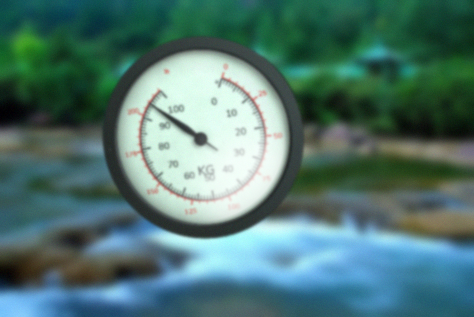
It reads 95 kg
